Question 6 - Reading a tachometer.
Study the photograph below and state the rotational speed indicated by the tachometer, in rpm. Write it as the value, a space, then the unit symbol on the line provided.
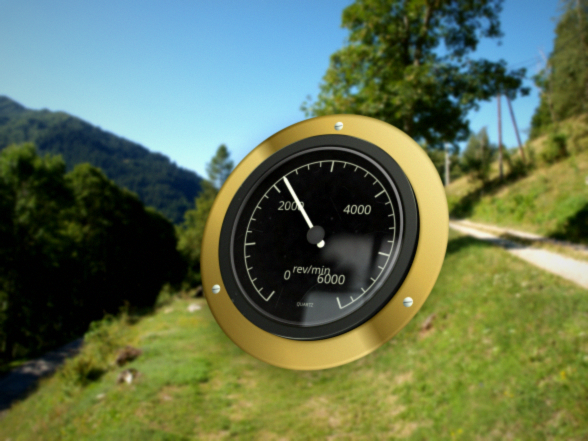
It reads 2200 rpm
